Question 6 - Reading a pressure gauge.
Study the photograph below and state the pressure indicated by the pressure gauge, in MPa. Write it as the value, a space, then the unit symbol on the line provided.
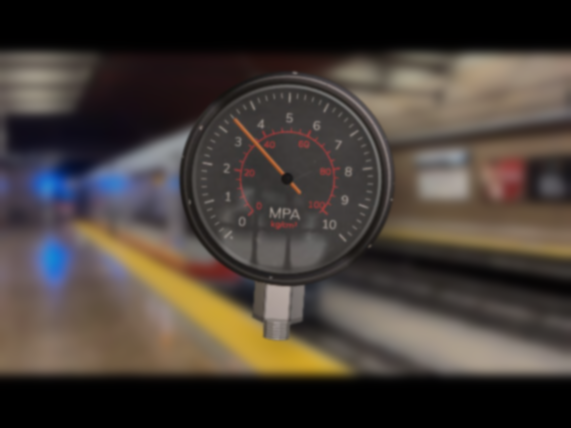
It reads 3.4 MPa
